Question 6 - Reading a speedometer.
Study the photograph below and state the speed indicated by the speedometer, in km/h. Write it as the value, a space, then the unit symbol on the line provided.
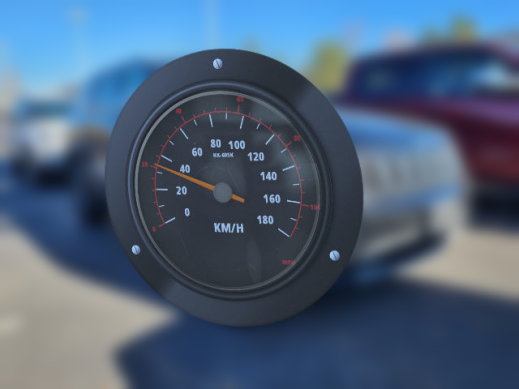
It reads 35 km/h
